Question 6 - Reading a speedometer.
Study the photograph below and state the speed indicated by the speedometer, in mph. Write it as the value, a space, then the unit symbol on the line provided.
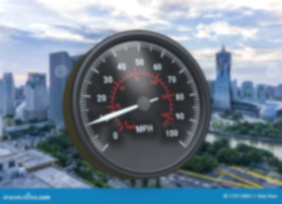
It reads 10 mph
